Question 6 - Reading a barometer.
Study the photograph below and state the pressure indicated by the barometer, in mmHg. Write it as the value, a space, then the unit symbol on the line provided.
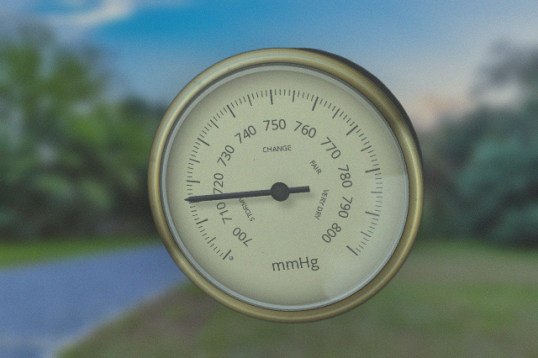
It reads 716 mmHg
